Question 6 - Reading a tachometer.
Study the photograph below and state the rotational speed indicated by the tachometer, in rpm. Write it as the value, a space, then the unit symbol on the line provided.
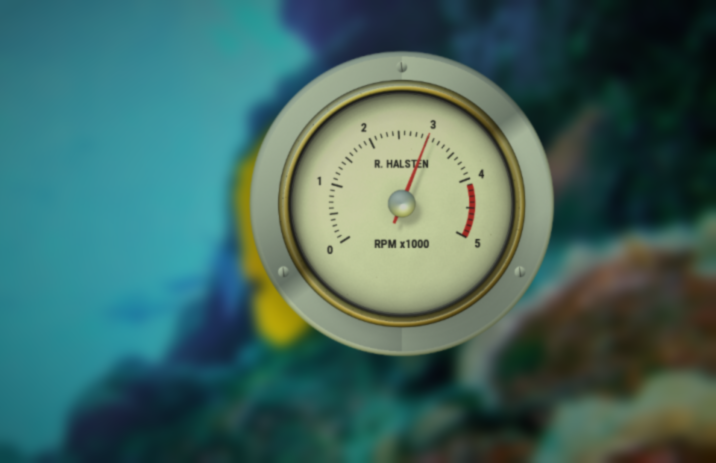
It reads 3000 rpm
